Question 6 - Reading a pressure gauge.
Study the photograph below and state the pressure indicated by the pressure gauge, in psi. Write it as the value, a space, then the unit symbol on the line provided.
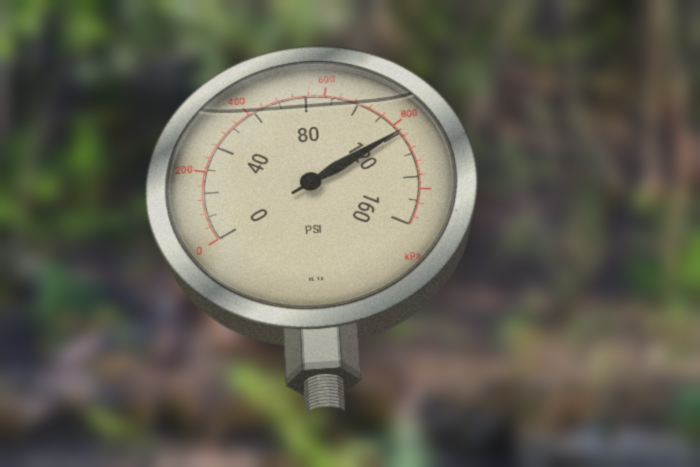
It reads 120 psi
